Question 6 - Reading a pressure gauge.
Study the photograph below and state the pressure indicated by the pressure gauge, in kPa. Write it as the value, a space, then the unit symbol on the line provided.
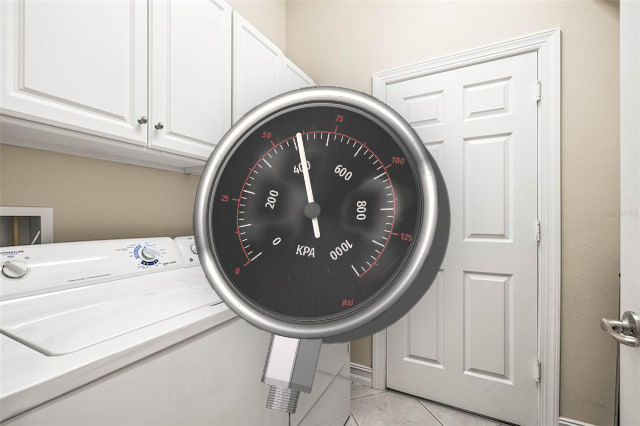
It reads 420 kPa
